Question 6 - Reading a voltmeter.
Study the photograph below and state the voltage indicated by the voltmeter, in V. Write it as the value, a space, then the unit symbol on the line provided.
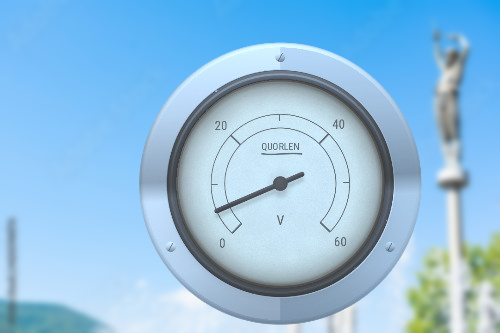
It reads 5 V
